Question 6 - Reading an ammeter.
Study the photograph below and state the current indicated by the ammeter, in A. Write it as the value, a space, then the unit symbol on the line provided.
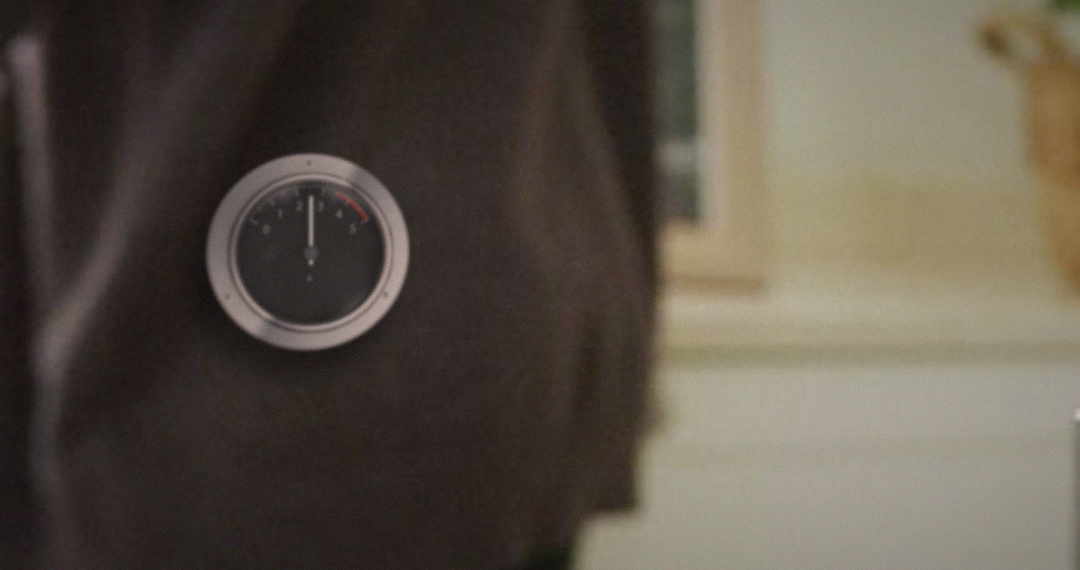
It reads 2.5 A
